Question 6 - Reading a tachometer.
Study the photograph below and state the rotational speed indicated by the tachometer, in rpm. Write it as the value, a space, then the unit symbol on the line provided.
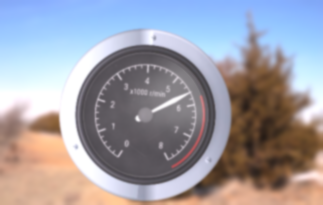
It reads 5600 rpm
